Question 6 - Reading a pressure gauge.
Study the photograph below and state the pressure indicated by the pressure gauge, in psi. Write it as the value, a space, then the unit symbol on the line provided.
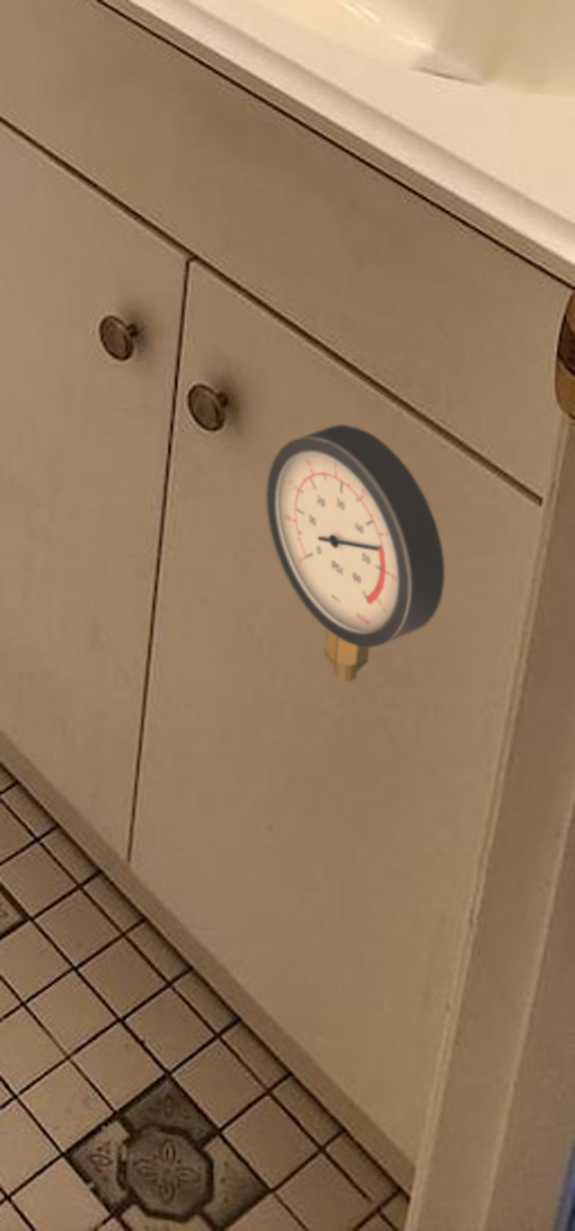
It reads 45 psi
